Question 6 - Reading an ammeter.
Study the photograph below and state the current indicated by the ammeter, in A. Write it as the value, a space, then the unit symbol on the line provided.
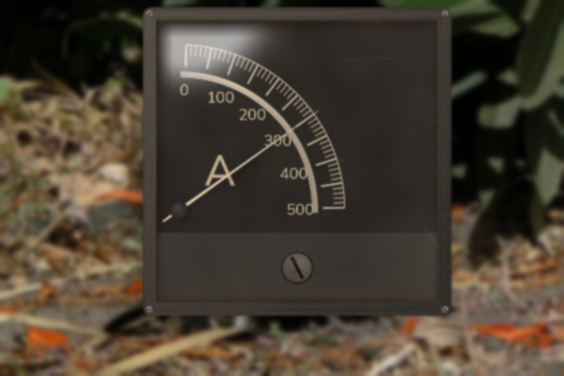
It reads 300 A
